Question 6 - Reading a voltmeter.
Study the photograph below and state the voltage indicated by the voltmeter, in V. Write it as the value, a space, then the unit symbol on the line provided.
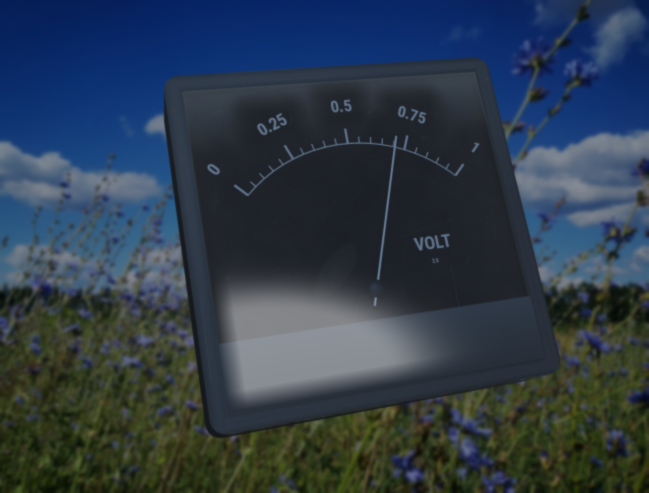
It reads 0.7 V
